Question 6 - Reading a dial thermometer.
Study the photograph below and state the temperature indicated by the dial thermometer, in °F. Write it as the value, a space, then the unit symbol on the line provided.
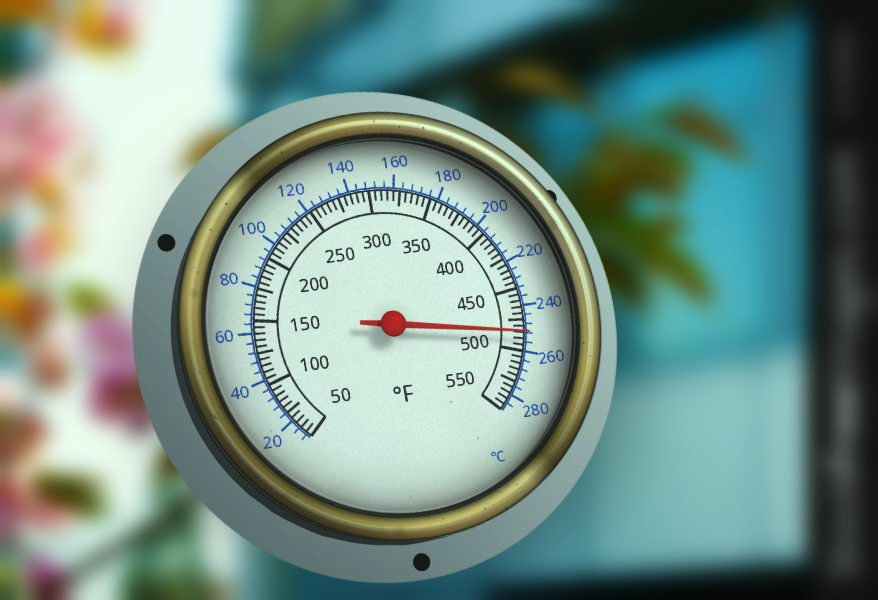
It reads 485 °F
